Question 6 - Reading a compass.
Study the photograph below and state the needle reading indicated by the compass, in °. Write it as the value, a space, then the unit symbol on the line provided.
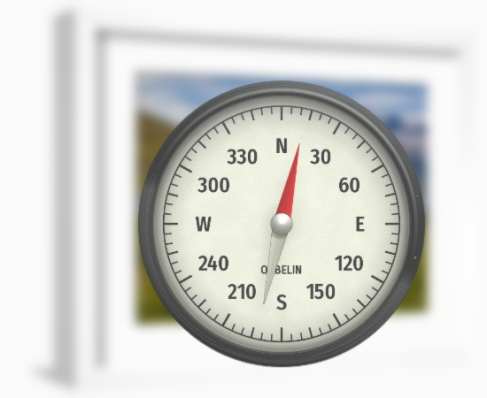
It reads 12.5 °
